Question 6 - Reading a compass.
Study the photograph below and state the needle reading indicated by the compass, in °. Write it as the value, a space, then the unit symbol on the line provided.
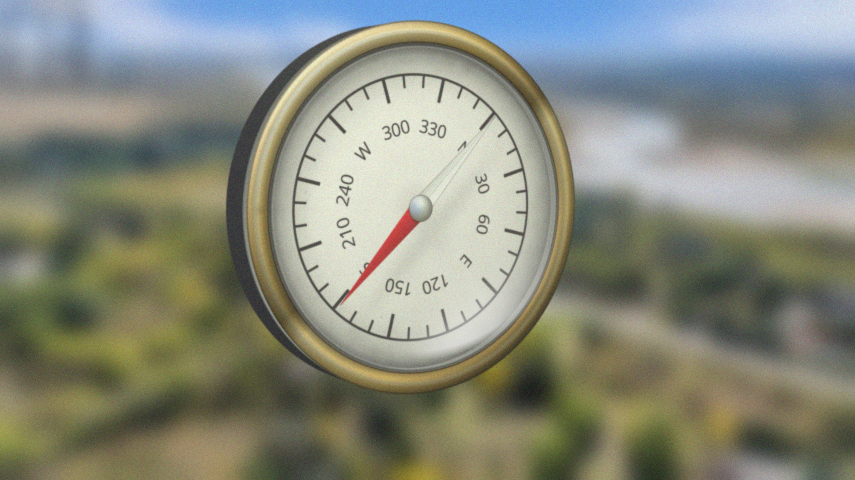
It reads 180 °
